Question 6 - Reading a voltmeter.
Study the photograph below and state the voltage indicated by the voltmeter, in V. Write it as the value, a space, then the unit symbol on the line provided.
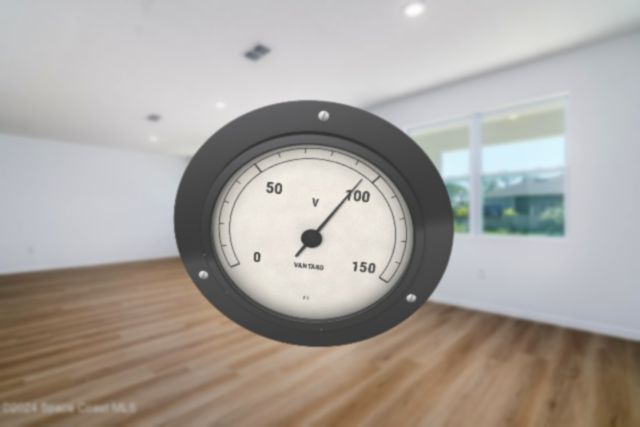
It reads 95 V
